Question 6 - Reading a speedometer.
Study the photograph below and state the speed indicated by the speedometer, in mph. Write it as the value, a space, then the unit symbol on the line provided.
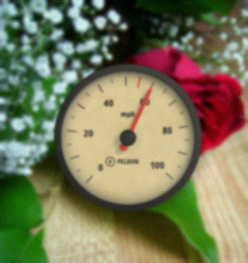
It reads 60 mph
